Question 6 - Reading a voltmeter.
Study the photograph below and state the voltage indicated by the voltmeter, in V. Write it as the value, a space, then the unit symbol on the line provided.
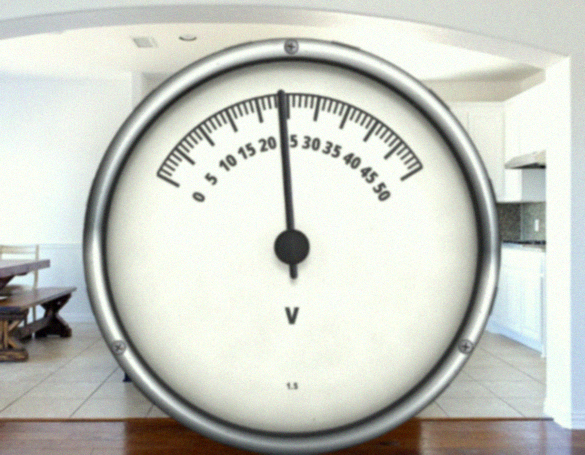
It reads 24 V
